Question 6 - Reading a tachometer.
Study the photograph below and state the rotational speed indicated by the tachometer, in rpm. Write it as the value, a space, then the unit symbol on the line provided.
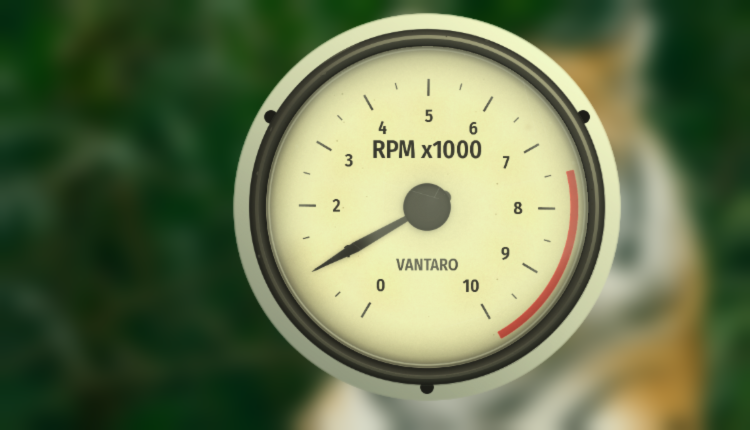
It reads 1000 rpm
